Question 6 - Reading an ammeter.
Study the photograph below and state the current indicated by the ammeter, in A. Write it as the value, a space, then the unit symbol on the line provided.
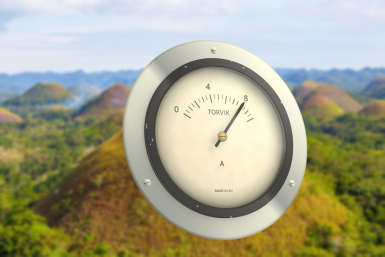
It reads 8 A
